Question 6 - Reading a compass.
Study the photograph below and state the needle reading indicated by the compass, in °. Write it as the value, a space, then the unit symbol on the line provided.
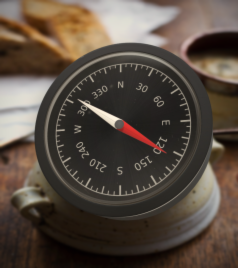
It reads 125 °
